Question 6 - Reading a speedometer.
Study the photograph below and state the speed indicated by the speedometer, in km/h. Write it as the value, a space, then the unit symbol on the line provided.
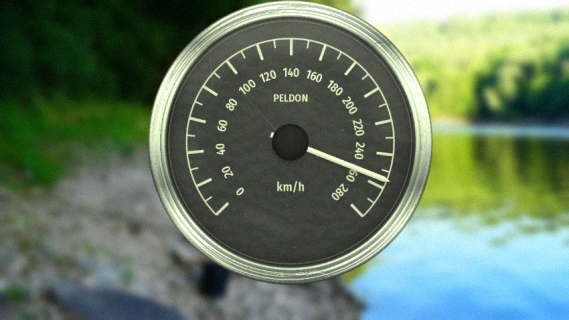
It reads 255 km/h
